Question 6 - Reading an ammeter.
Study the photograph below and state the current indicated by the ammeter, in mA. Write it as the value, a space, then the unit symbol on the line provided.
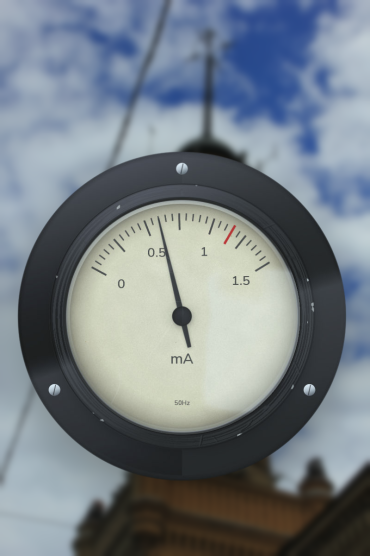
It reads 0.6 mA
